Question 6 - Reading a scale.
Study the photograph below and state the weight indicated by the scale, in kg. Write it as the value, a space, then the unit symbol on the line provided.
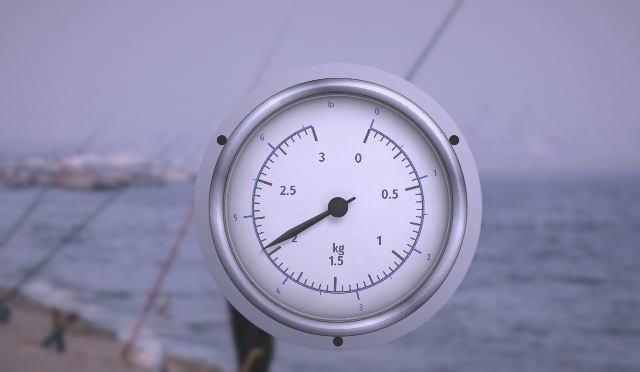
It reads 2.05 kg
